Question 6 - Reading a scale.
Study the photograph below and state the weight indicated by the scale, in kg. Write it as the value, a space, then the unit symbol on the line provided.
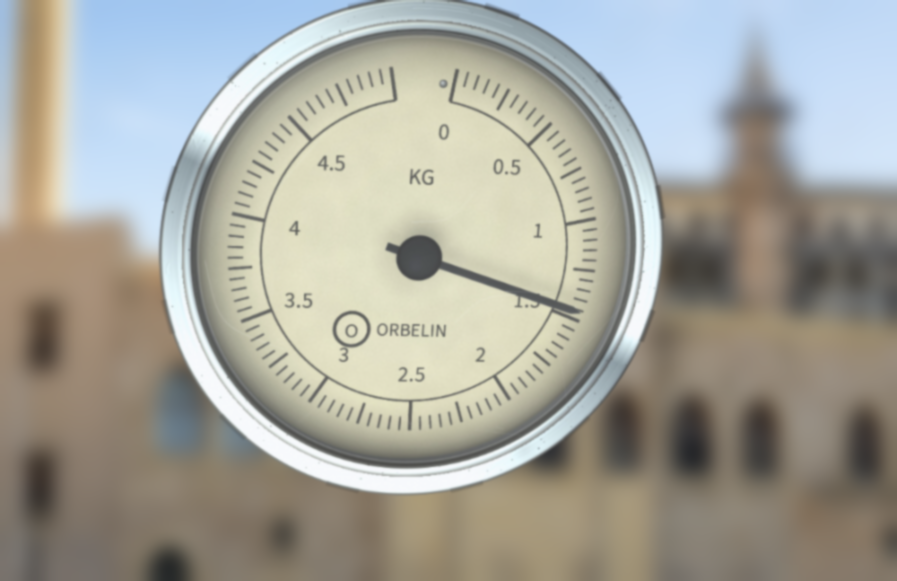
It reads 1.45 kg
